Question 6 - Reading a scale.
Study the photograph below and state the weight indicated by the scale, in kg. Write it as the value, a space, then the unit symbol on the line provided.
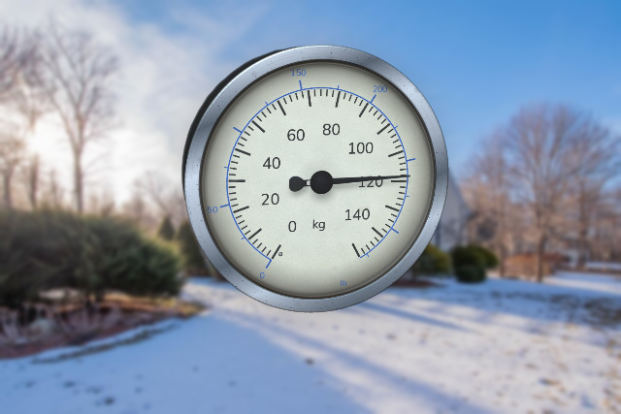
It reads 118 kg
